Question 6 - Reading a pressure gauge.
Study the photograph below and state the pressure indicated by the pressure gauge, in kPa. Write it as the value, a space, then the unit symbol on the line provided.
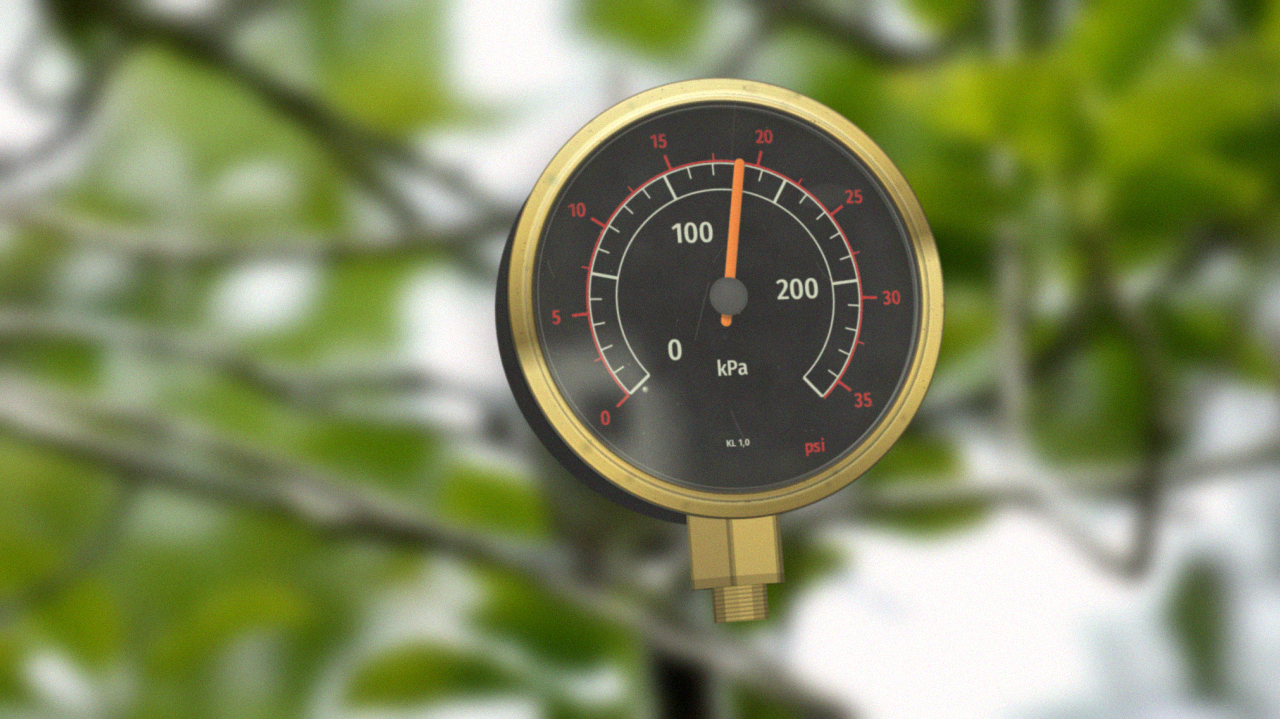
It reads 130 kPa
